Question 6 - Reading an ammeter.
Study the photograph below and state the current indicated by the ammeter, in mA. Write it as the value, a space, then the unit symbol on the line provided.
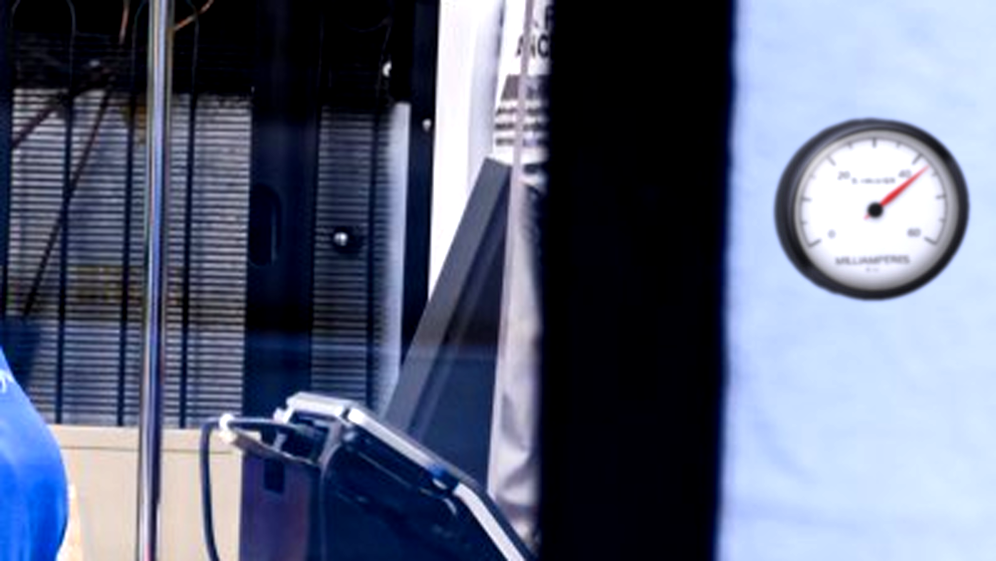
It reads 42.5 mA
